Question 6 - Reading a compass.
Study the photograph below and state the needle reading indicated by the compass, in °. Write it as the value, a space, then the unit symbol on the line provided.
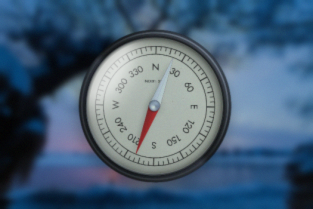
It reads 200 °
